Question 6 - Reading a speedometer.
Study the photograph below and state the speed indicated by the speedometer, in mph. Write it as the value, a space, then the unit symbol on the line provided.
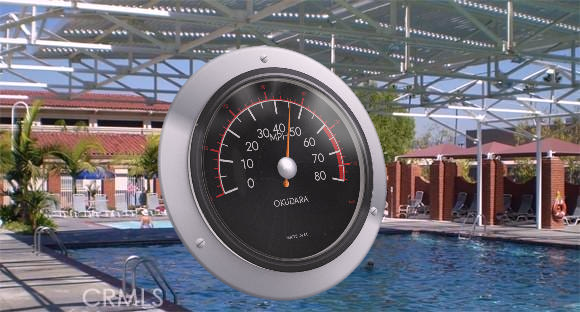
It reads 45 mph
